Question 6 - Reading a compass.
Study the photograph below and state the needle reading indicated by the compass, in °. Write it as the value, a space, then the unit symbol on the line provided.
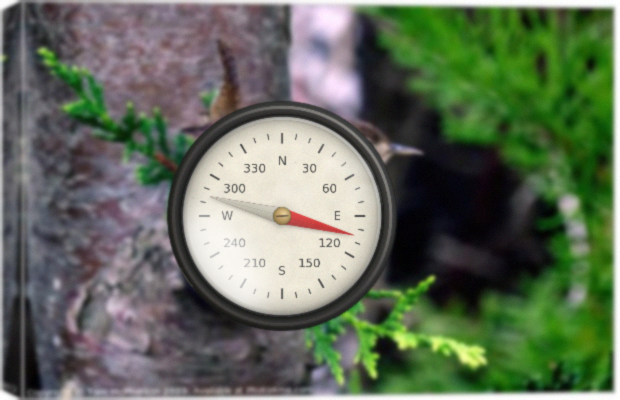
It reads 105 °
